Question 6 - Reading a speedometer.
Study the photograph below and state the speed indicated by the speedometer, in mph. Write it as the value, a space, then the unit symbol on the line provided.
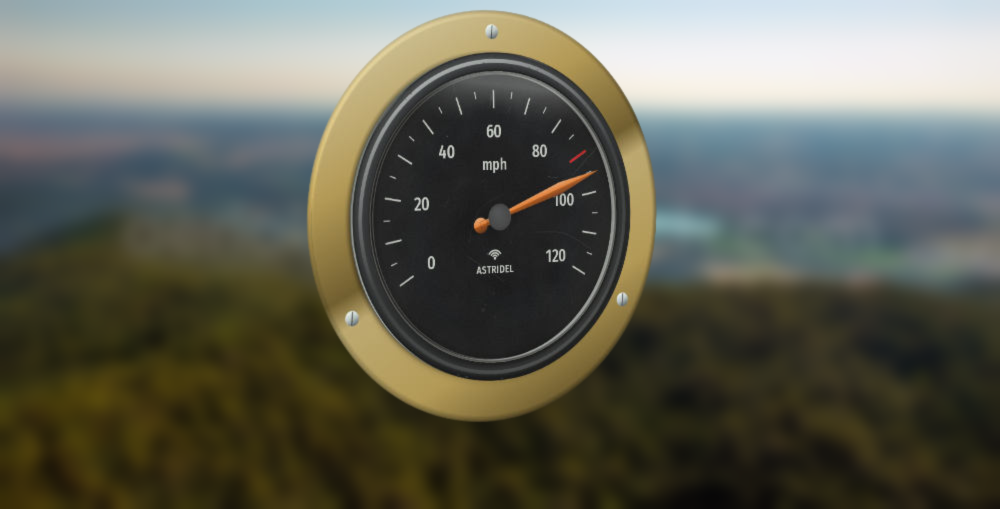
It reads 95 mph
